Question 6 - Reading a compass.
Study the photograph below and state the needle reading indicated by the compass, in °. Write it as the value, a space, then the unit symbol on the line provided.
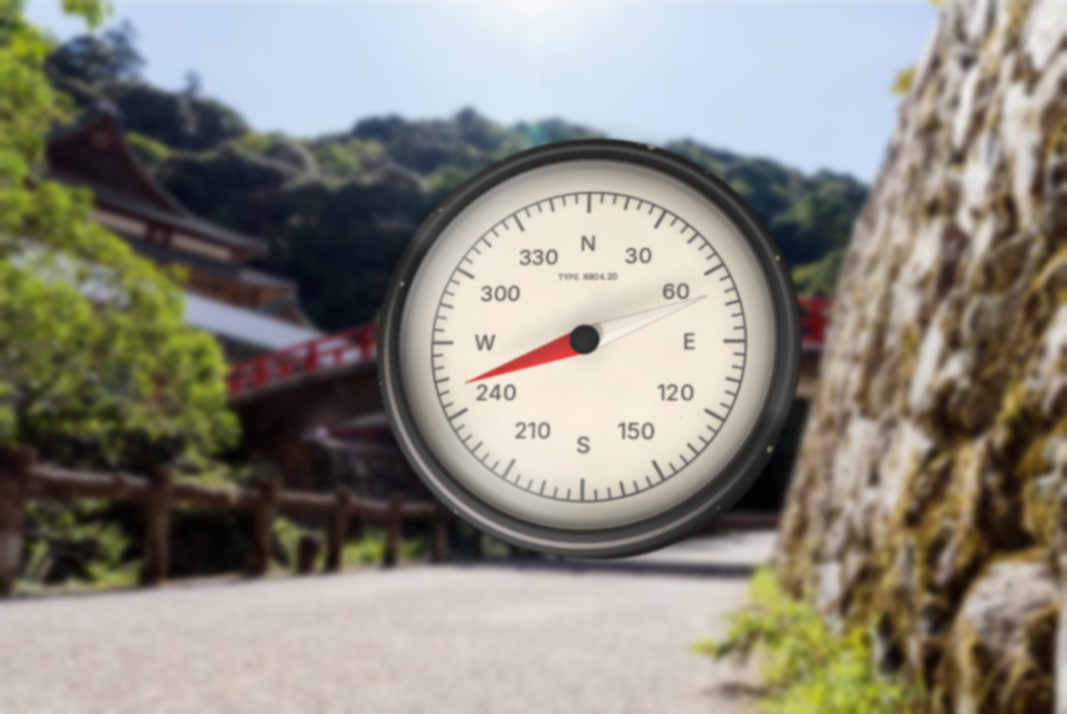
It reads 250 °
